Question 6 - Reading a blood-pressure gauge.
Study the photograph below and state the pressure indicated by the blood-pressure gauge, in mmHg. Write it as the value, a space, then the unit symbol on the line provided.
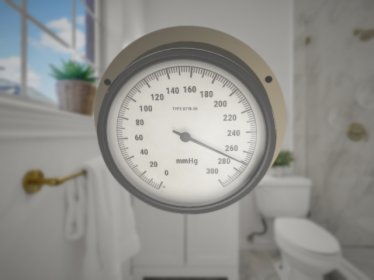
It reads 270 mmHg
